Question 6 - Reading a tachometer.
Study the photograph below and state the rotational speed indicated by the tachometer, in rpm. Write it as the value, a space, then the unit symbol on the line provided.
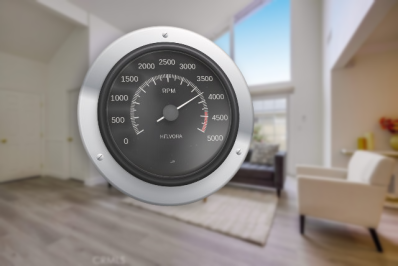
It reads 3750 rpm
